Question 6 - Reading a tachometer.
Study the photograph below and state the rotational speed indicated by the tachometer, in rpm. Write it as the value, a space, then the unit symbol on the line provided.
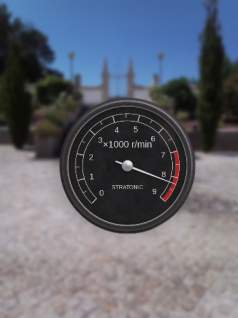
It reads 8250 rpm
